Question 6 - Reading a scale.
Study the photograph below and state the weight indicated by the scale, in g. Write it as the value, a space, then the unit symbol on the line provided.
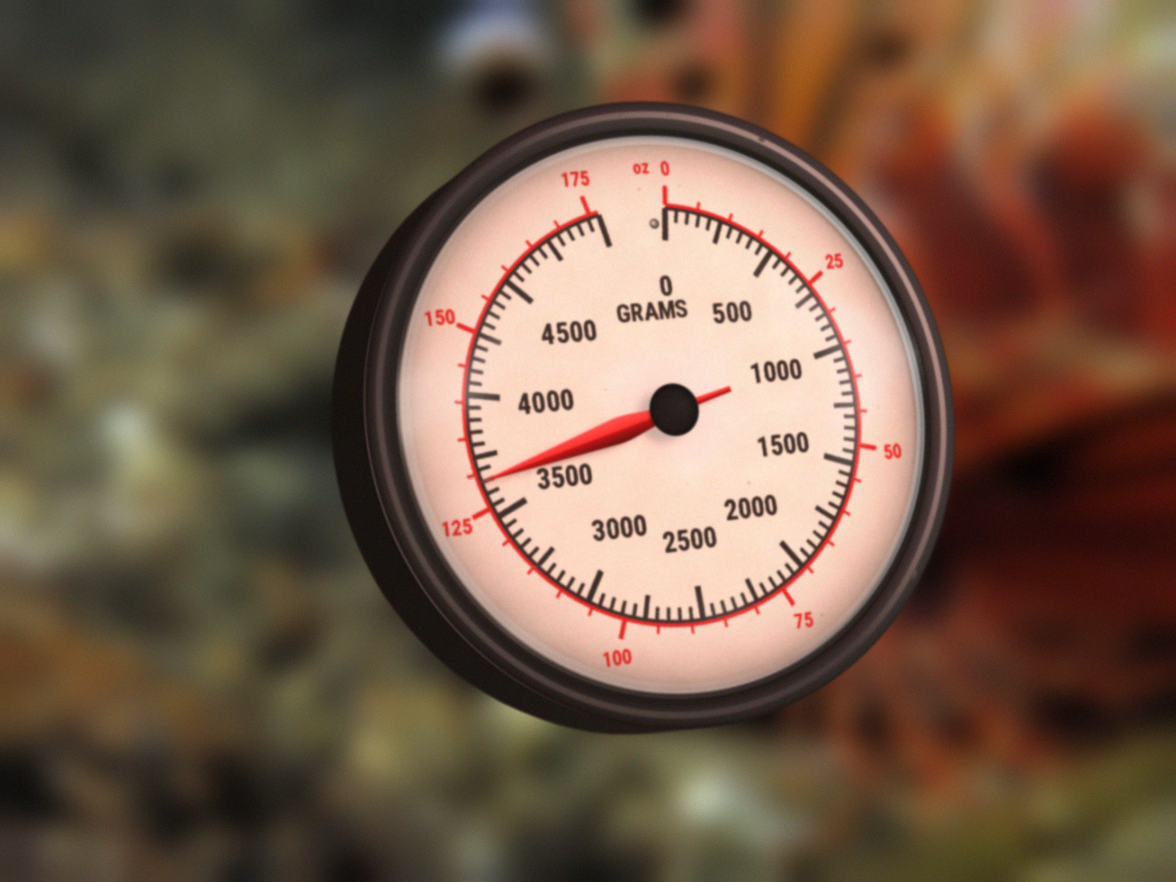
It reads 3650 g
